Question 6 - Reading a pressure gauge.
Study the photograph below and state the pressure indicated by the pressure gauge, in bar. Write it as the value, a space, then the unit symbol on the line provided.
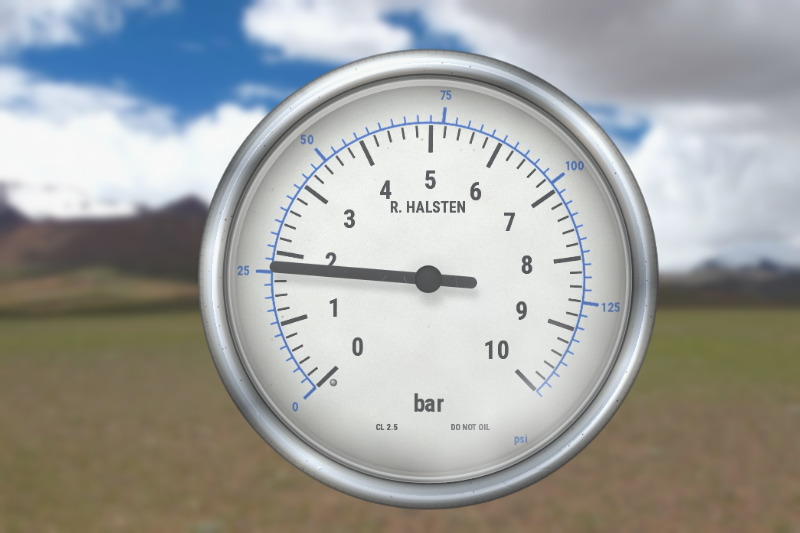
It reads 1.8 bar
